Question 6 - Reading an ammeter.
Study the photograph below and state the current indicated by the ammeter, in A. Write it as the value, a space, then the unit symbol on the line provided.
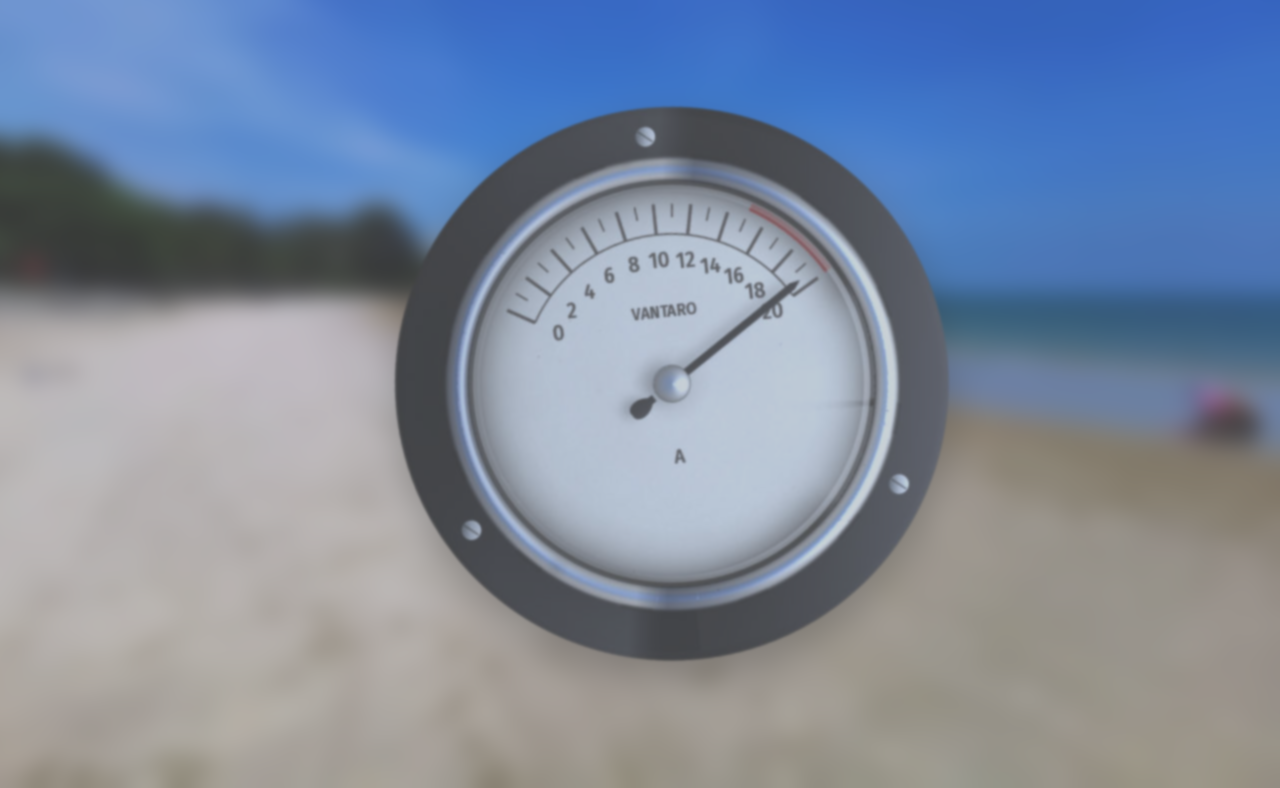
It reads 19.5 A
